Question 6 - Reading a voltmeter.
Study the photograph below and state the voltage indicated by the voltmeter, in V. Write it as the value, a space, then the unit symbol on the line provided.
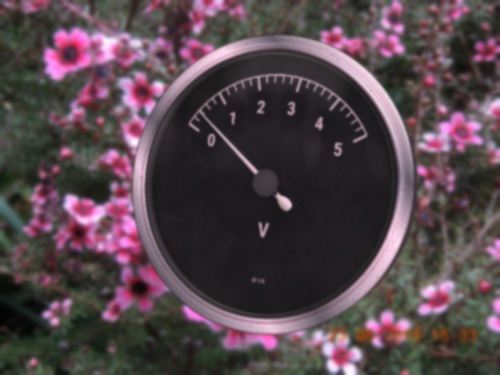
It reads 0.4 V
